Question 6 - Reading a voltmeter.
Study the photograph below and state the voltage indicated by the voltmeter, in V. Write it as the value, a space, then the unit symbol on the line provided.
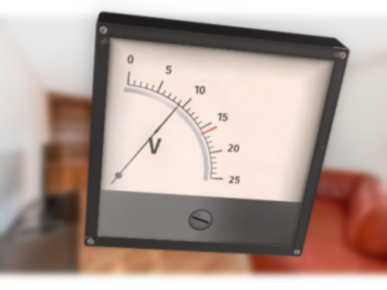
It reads 9 V
